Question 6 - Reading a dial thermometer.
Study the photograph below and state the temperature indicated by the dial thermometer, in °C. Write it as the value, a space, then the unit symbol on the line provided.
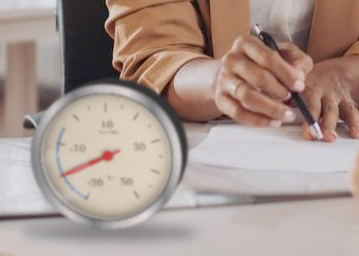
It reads -20 °C
